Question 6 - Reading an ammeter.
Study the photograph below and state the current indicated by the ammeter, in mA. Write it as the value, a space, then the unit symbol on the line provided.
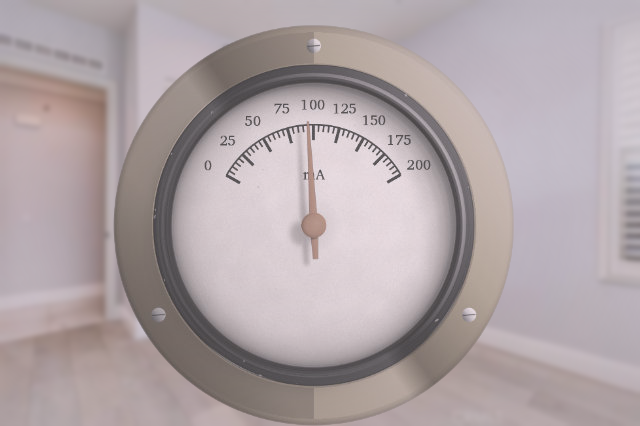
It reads 95 mA
